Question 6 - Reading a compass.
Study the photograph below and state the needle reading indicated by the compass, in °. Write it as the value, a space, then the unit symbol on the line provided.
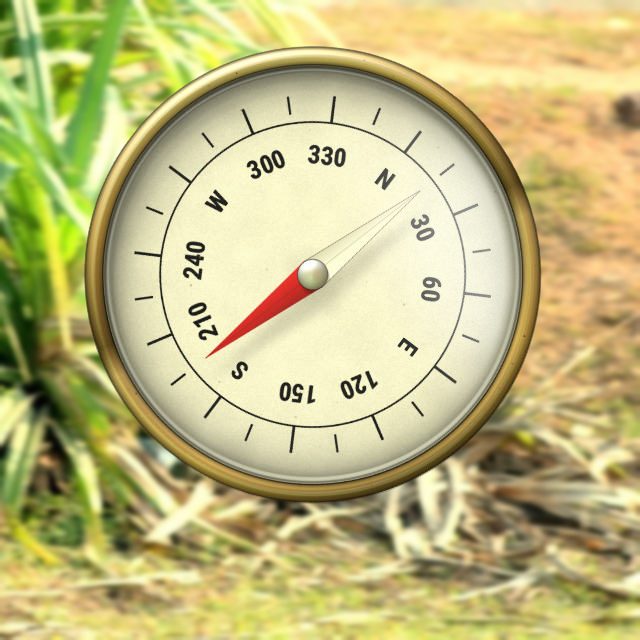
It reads 195 °
